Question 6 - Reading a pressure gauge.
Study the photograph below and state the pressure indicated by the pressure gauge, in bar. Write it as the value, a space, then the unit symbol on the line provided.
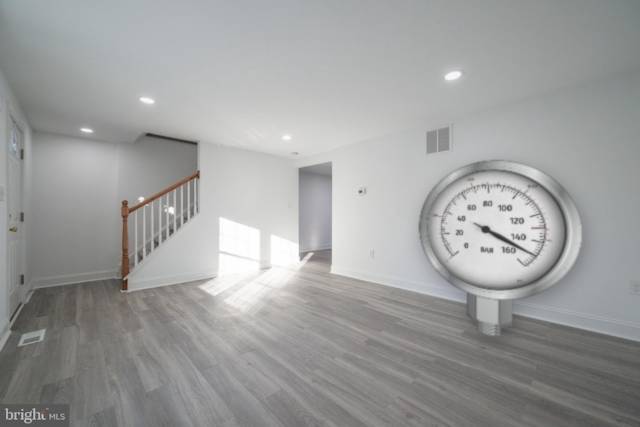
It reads 150 bar
